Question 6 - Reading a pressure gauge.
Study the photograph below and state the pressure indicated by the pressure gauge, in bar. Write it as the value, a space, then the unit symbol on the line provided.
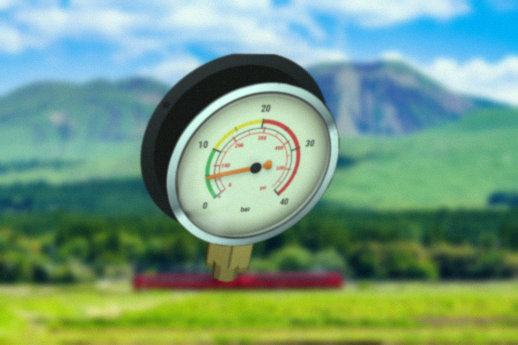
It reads 5 bar
